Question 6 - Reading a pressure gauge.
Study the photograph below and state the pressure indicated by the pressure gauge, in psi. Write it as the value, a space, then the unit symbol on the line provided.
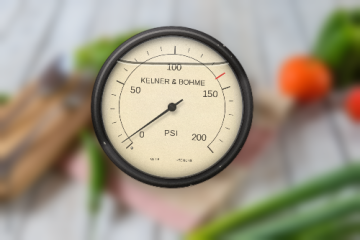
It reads 5 psi
